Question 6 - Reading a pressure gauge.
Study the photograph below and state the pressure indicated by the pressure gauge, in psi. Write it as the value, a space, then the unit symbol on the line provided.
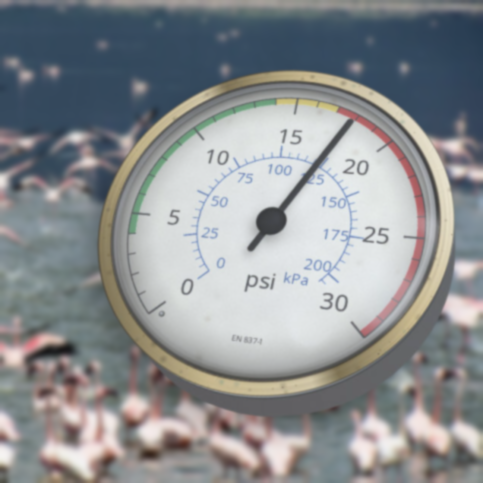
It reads 18 psi
